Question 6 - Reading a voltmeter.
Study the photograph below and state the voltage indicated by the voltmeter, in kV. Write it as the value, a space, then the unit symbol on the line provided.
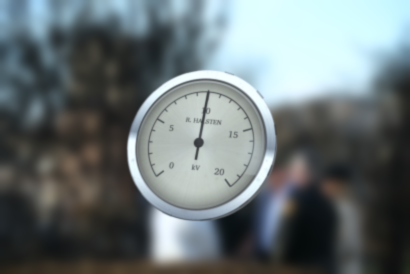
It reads 10 kV
